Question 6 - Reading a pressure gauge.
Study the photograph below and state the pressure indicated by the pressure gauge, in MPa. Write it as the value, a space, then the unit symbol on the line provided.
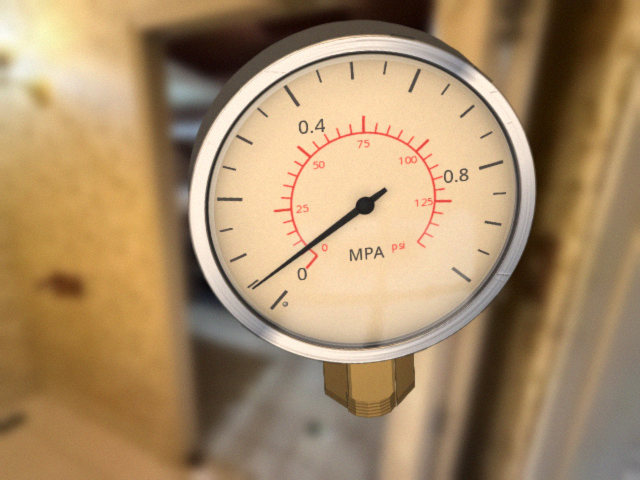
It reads 0.05 MPa
